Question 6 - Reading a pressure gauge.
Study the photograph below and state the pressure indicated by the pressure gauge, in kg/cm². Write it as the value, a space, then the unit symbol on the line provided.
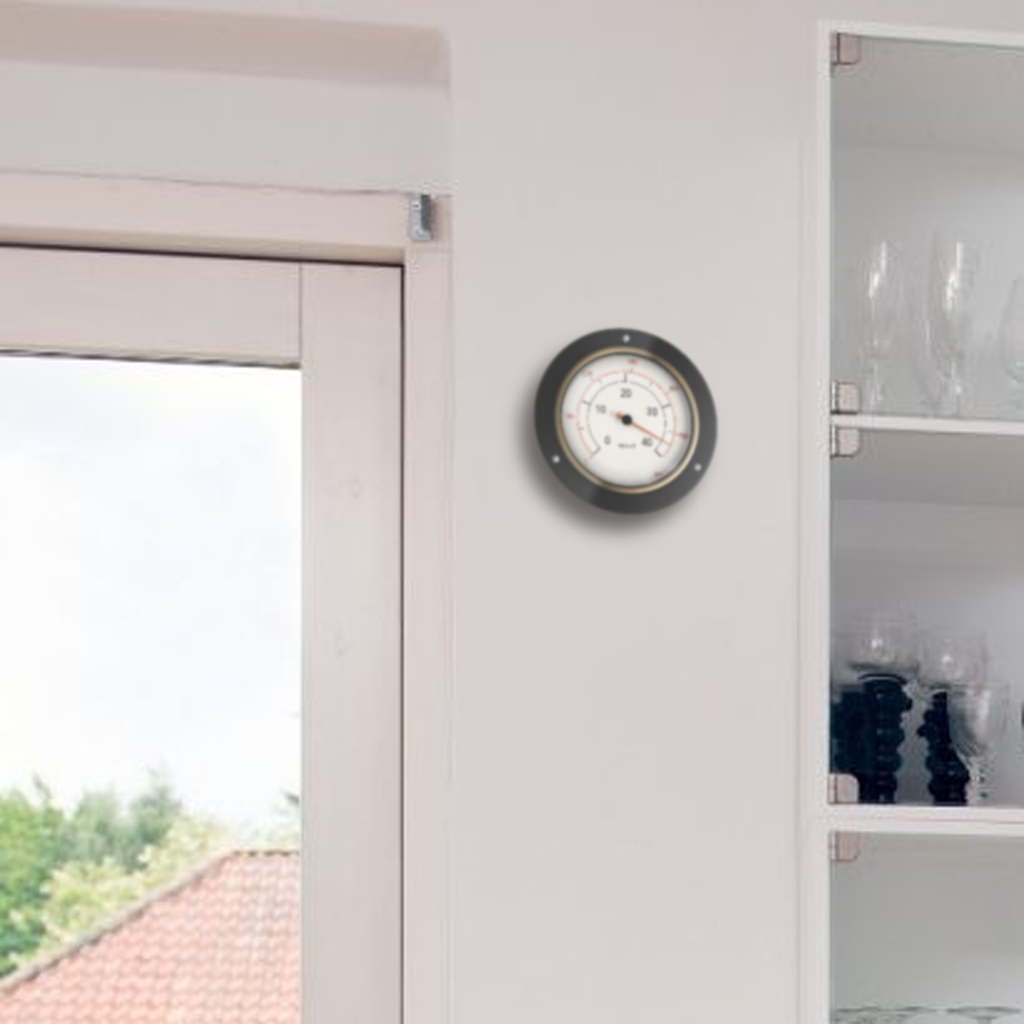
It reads 37.5 kg/cm²
